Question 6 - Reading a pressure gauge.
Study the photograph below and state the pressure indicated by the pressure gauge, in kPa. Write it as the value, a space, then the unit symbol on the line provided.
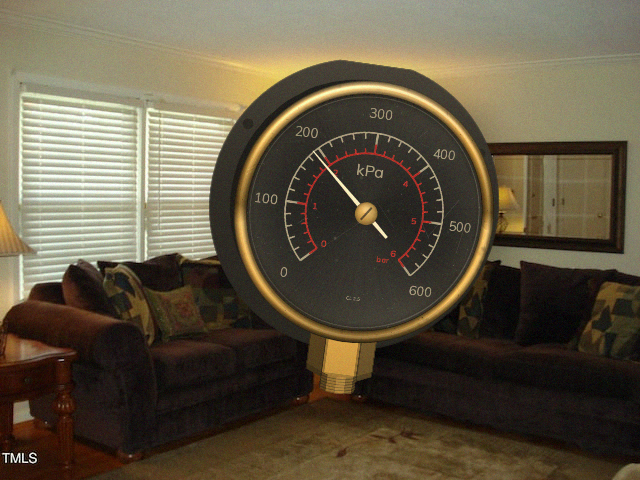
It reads 190 kPa
